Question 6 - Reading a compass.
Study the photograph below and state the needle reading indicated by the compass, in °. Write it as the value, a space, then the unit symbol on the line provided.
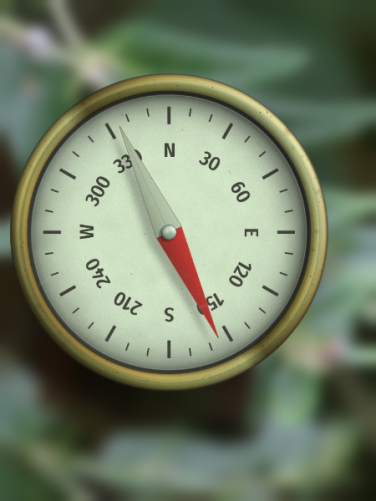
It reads 155 °
